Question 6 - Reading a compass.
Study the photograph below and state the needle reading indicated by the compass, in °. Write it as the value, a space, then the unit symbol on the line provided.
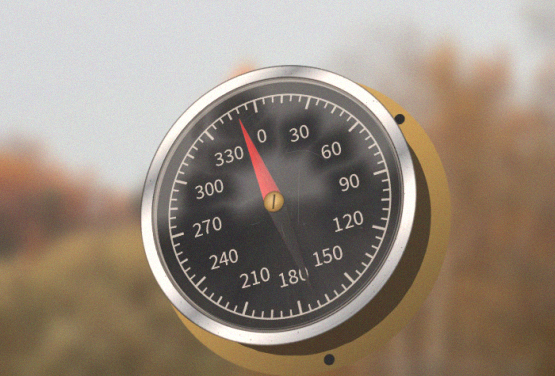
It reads 350 °
